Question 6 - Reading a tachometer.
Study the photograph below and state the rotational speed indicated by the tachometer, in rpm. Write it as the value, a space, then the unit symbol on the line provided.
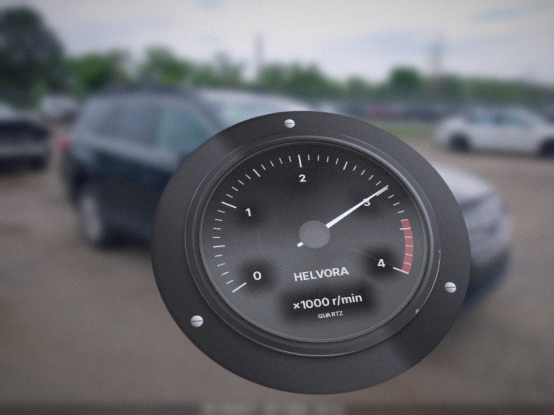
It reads 3000 rpm
